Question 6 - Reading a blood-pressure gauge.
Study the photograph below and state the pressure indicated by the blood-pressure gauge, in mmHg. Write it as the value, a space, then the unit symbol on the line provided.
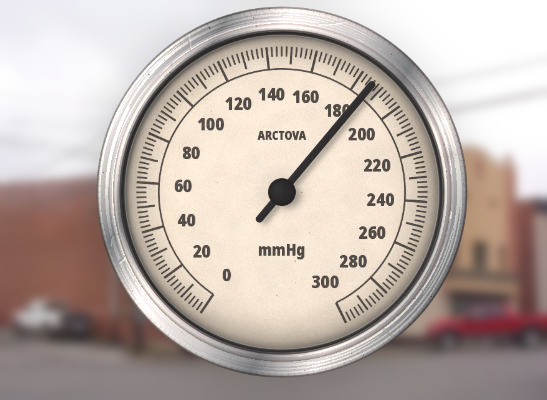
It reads 186 mmHg
